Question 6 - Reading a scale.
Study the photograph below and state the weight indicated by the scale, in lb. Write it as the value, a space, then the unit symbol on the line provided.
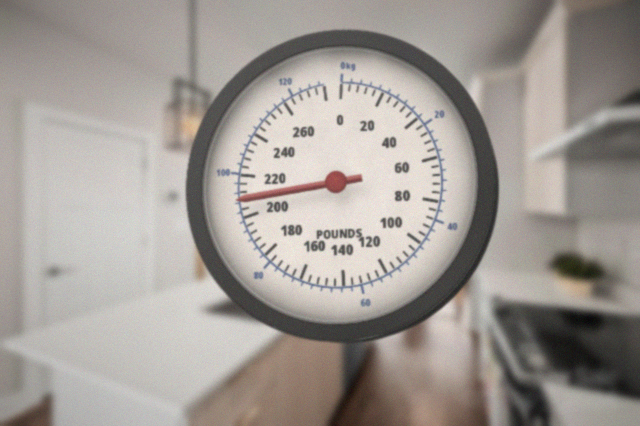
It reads 208 lb
